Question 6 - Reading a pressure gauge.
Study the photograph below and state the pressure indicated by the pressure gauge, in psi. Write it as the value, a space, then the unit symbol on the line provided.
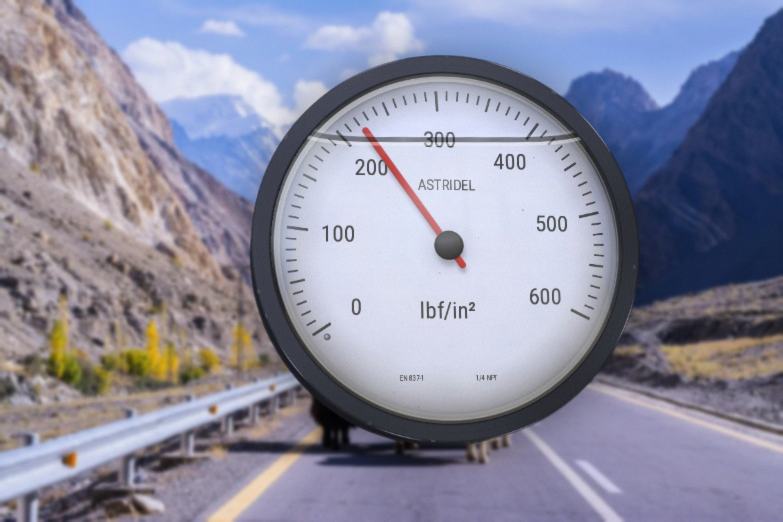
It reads 220 psi
